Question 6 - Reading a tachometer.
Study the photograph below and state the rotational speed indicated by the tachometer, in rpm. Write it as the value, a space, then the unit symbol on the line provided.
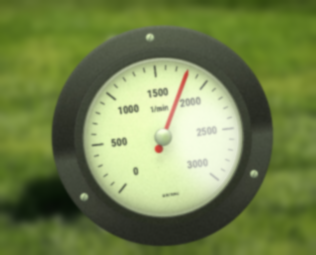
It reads 1800 rpm
